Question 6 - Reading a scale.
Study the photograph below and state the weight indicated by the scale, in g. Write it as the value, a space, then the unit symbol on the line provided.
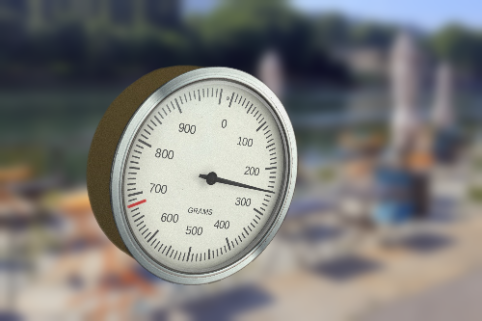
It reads 250 g
